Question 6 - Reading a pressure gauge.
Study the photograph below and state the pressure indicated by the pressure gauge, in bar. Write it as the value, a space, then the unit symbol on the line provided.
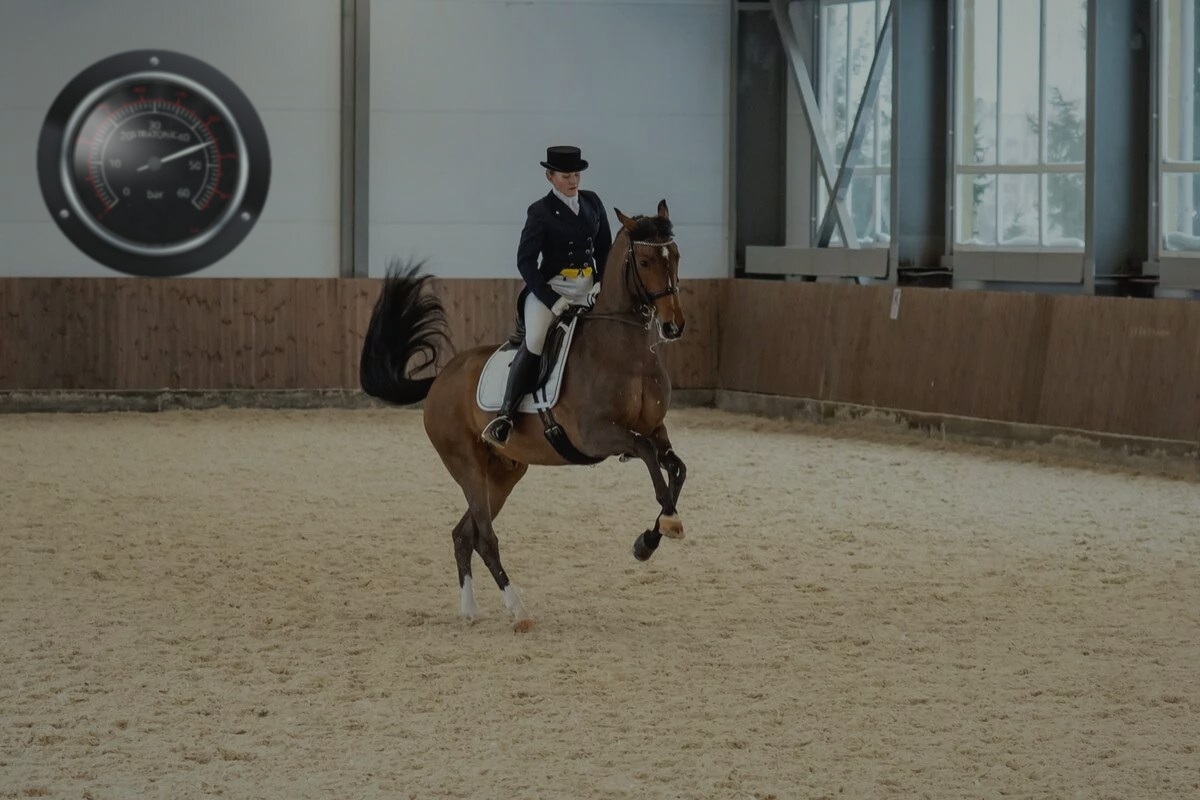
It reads 45 bar
